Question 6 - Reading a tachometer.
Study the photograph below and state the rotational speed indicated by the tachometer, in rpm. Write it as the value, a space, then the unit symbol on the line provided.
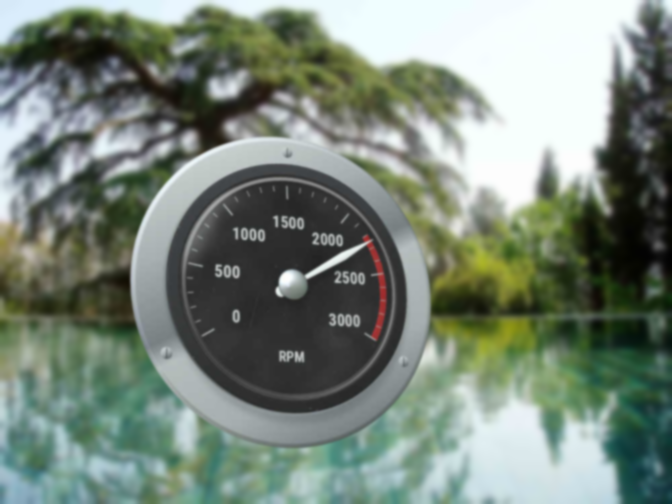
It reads 2250 rpm
